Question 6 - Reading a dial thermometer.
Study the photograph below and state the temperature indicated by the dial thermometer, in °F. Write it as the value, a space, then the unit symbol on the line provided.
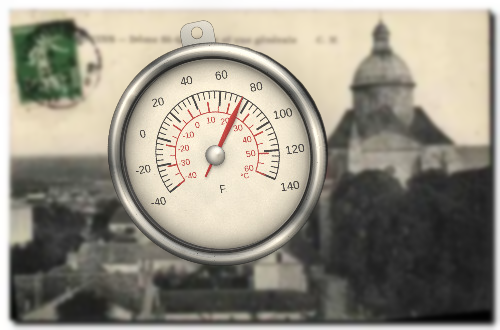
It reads 76 °F
